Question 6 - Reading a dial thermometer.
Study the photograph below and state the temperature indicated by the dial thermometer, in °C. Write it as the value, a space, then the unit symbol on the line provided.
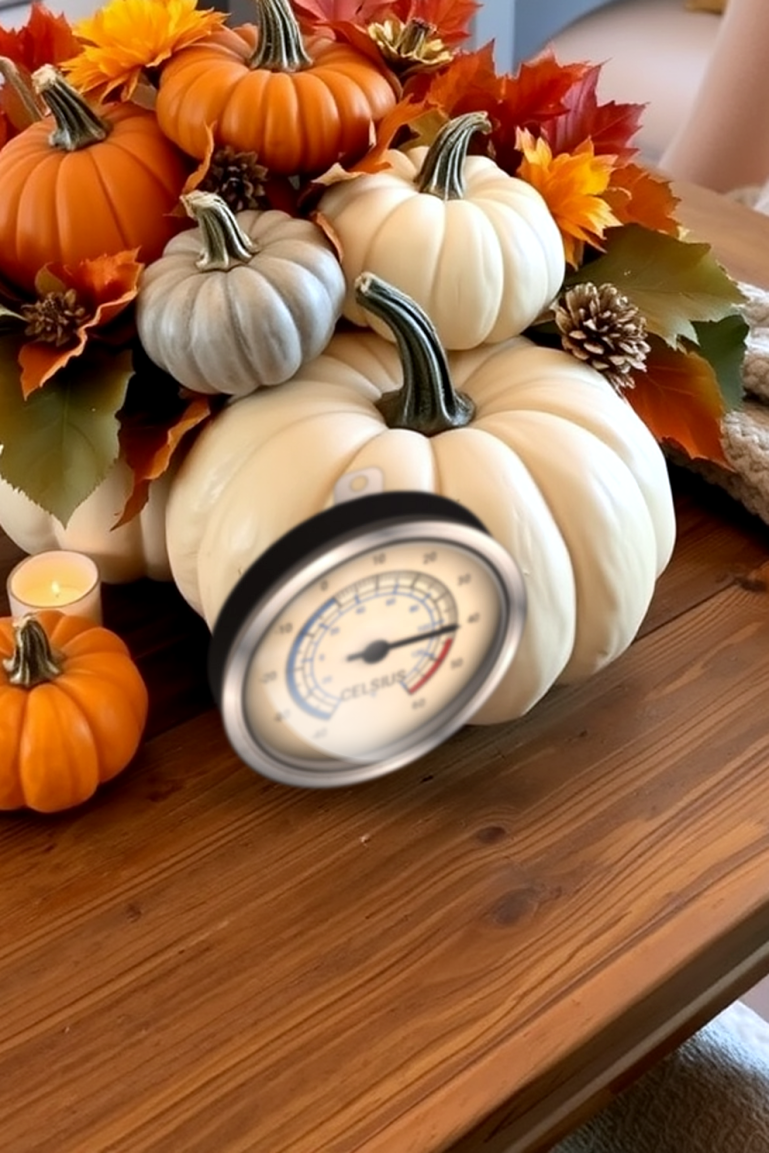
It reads 40 °C
